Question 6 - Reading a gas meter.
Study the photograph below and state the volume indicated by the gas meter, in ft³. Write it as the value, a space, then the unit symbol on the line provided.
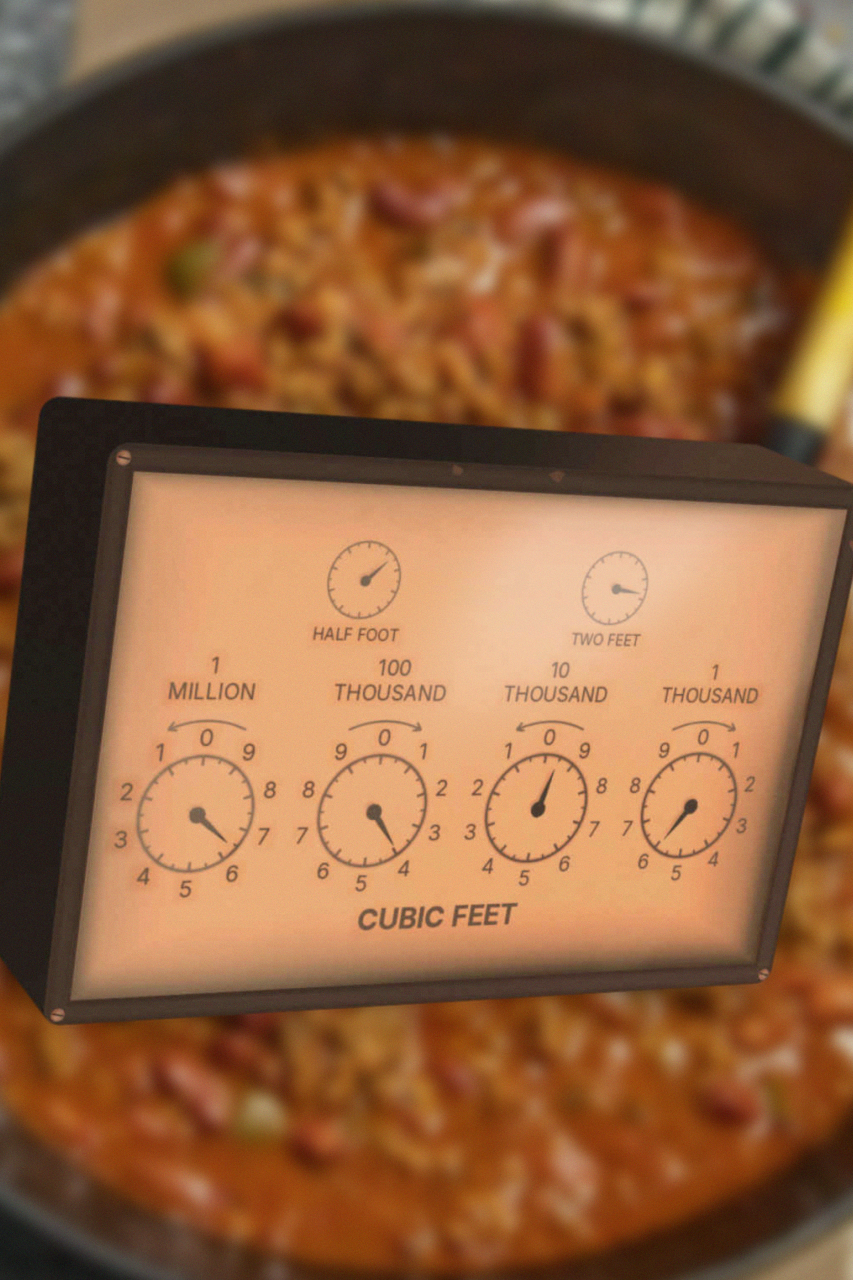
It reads 639600 ft³
